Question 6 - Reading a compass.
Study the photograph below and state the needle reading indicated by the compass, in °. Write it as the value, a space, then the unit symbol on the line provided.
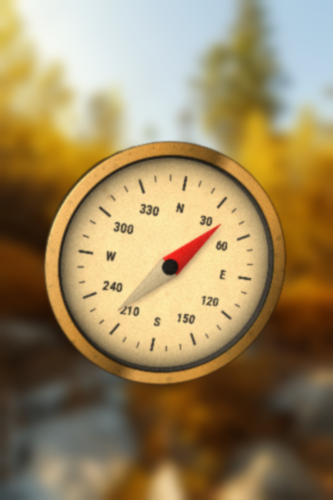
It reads 40 °
